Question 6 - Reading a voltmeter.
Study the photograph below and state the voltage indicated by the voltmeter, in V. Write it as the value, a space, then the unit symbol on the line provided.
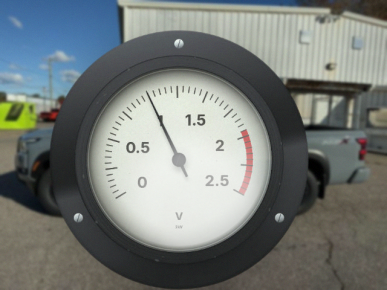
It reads 1 V
